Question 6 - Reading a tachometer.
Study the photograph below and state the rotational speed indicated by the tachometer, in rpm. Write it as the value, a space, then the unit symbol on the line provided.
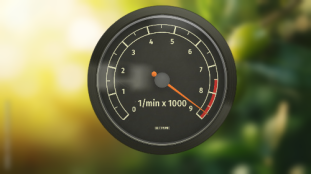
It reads 8750 rpm
